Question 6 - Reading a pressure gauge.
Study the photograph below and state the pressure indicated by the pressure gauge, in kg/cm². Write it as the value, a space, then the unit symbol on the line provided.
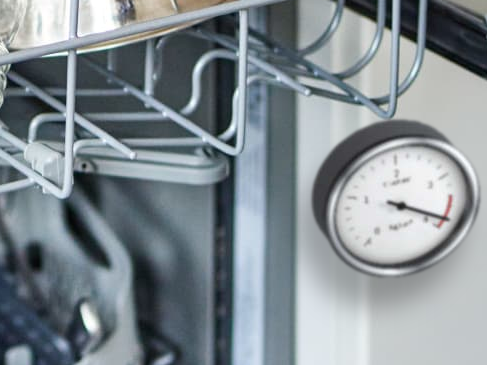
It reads 3.8 kg/cm²
